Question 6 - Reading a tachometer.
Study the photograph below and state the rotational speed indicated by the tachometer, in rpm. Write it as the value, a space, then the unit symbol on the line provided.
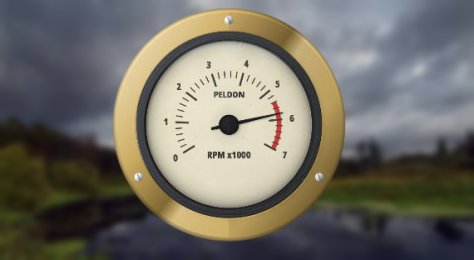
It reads 5800 rpm
